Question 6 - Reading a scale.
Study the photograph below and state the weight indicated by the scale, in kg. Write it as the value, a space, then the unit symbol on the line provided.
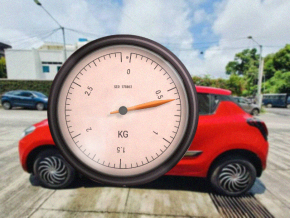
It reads 0.6 kg
